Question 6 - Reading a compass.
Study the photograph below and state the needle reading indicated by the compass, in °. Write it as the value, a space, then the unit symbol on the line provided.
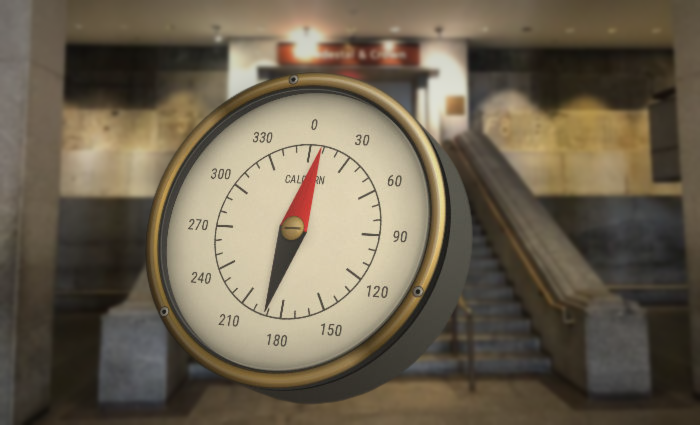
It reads 10 °
